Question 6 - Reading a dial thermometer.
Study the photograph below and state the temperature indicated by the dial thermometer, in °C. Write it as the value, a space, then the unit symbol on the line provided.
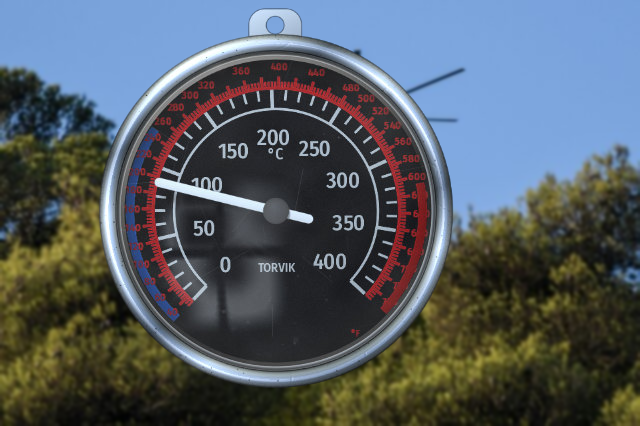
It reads 90 °C
